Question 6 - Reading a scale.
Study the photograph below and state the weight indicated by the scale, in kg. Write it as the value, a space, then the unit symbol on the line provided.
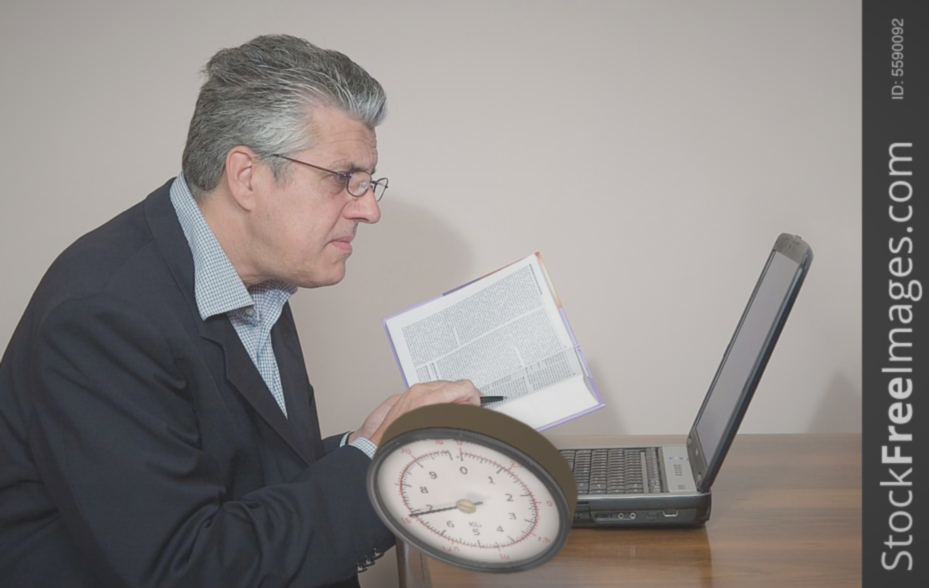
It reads 7 kg
